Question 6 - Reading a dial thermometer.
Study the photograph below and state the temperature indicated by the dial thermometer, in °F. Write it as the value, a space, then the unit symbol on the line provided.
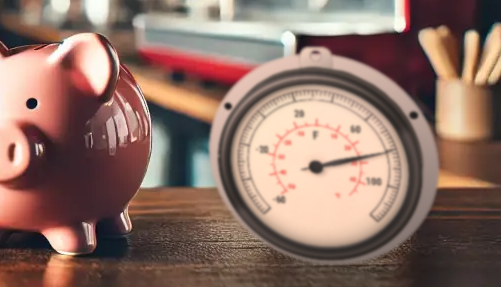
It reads 80 °F
